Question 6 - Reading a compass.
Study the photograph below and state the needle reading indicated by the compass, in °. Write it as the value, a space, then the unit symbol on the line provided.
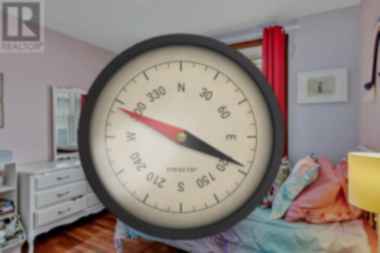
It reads 295 °
